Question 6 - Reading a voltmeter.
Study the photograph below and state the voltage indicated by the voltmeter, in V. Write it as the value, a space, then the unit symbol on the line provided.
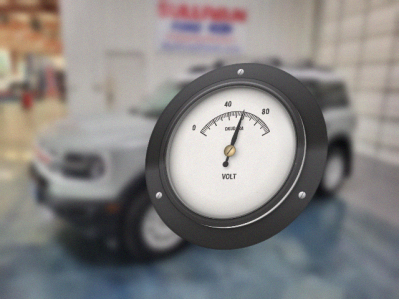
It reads 60 V
